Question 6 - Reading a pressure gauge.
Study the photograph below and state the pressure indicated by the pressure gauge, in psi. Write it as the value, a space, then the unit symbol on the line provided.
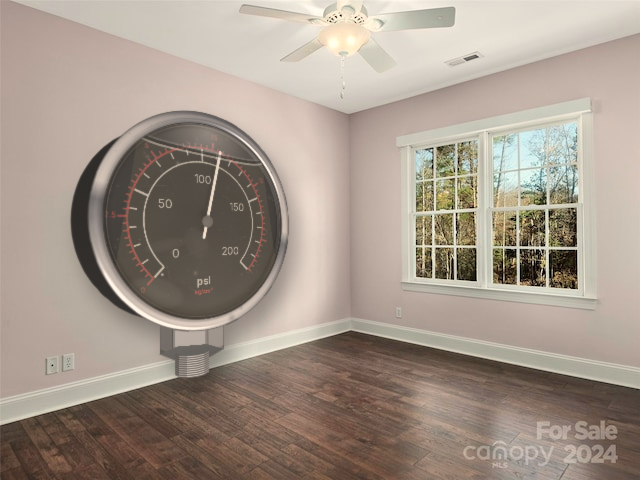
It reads 110 psi
